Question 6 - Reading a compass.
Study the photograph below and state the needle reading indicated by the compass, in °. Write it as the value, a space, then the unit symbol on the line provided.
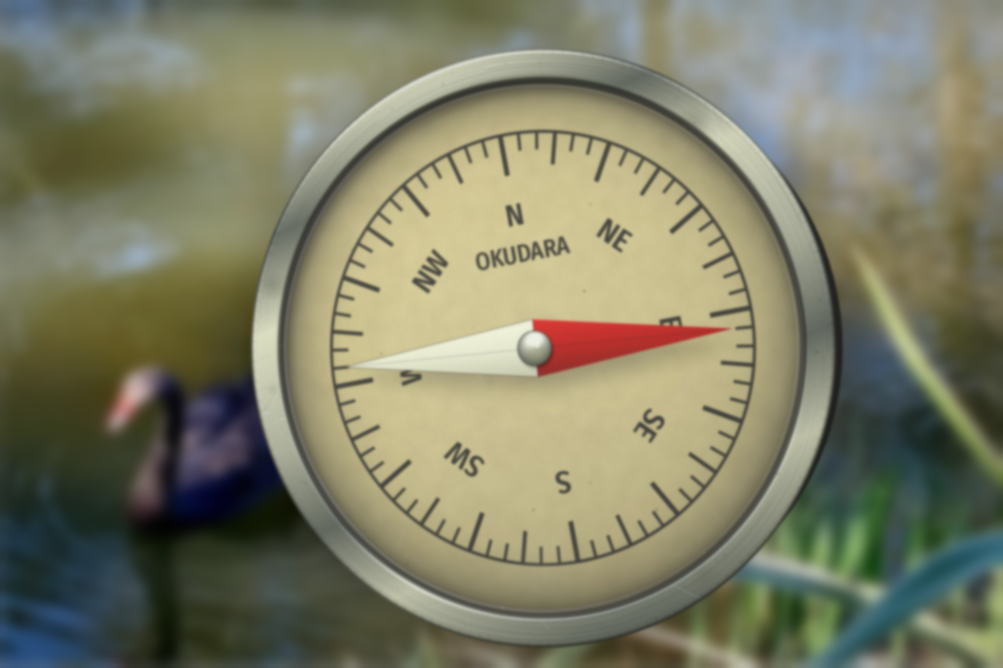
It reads 95 °
